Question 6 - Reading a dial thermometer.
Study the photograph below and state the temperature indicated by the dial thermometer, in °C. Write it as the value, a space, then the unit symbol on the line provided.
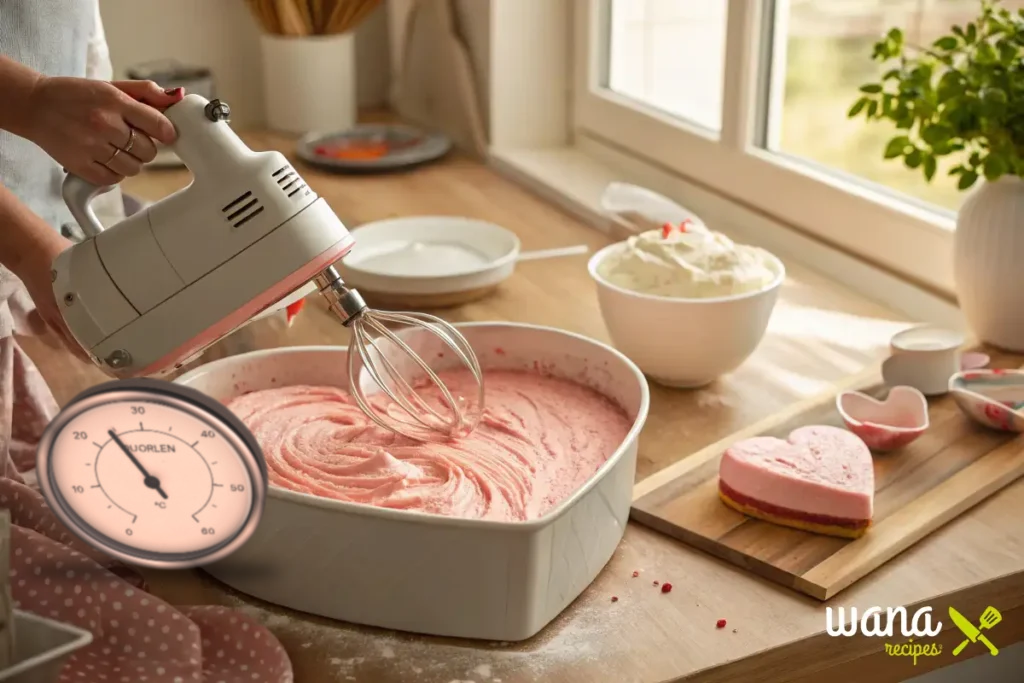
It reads 25 °C
